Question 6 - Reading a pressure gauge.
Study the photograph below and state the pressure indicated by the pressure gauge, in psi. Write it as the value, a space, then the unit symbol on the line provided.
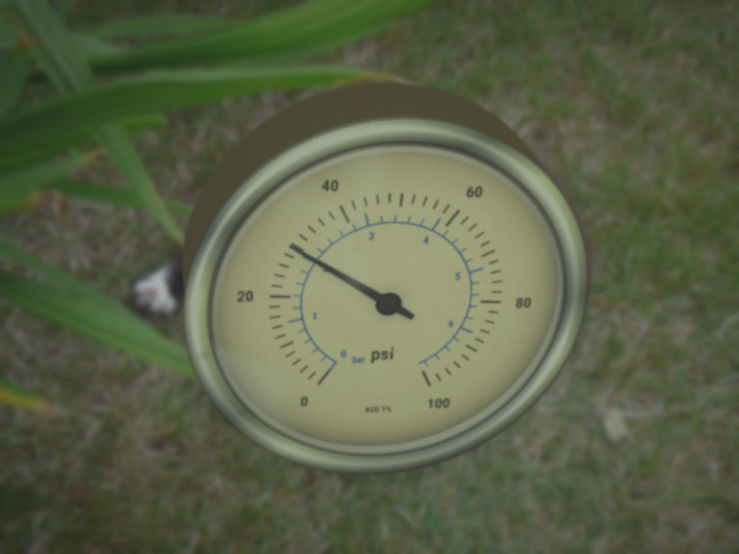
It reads 30 psi
